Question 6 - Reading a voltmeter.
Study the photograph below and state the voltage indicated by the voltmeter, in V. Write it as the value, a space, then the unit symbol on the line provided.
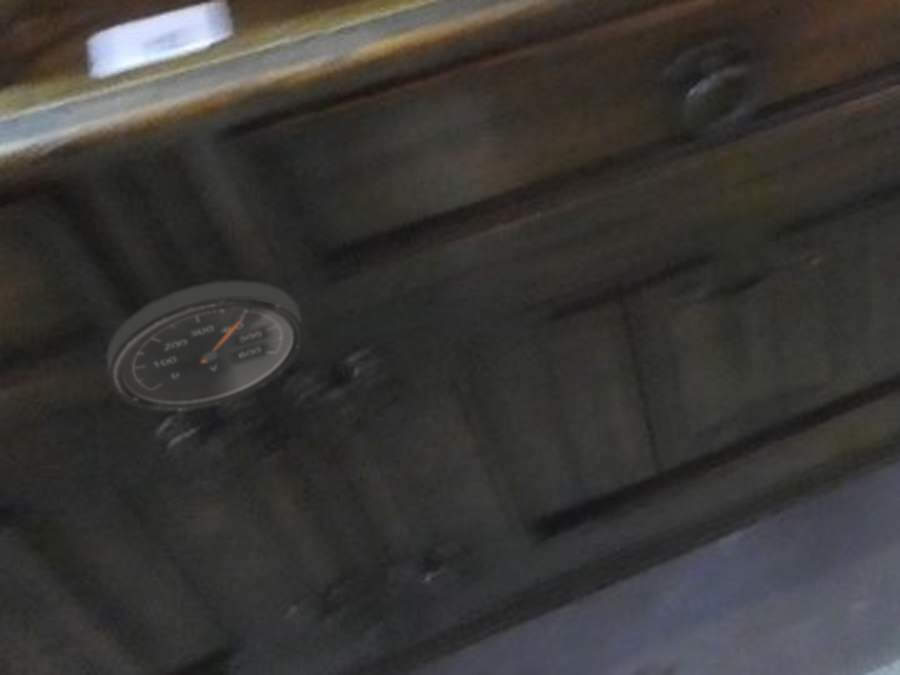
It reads 400 V
